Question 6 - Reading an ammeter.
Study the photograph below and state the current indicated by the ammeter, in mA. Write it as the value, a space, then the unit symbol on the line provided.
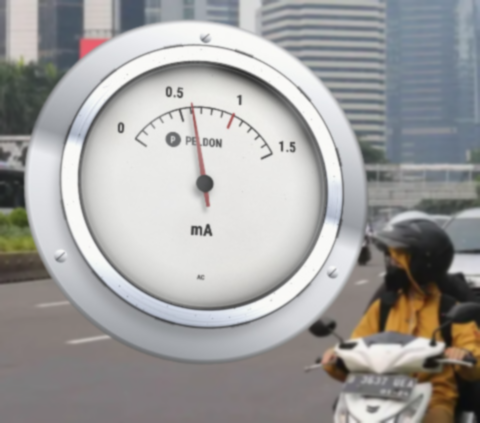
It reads 0.6 mA
